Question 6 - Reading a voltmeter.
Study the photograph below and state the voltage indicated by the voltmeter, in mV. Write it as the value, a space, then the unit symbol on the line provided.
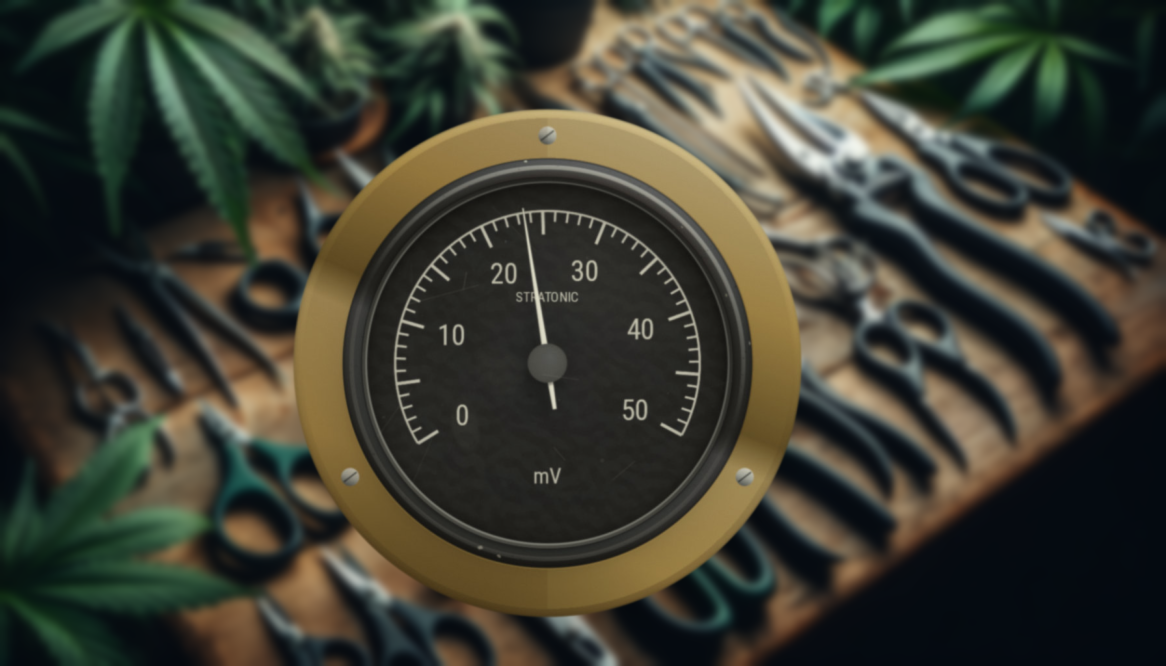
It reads 23.5 mV
